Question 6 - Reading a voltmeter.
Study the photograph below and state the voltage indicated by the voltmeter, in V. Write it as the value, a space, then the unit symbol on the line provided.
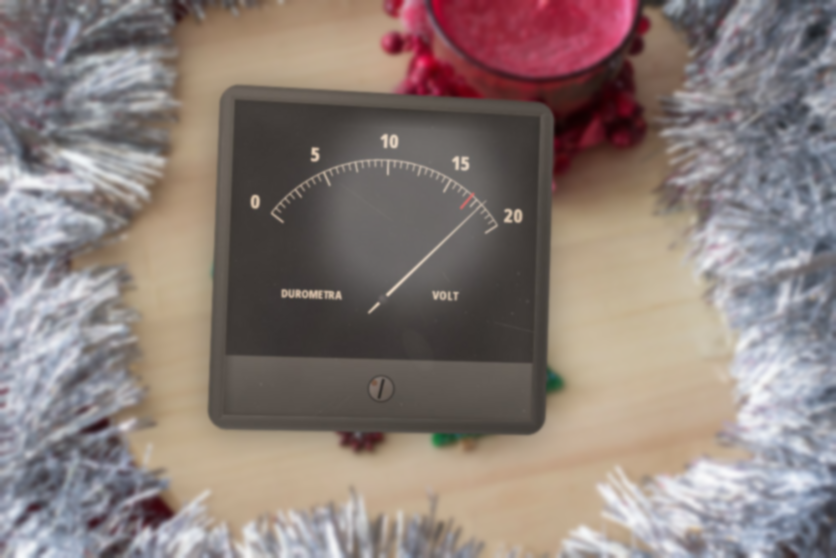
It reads 18 V
